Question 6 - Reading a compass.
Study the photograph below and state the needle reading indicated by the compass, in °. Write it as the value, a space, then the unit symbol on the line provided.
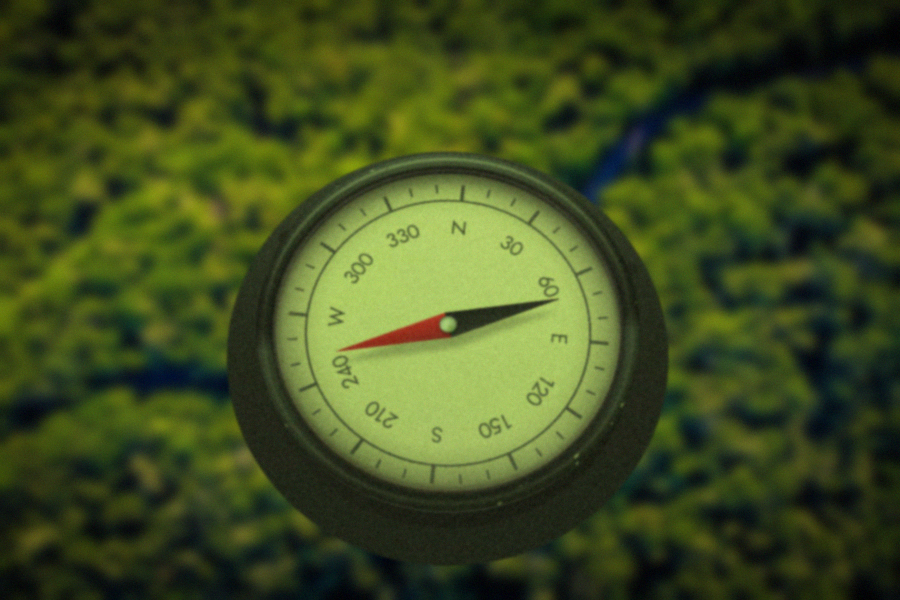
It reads 250 °
